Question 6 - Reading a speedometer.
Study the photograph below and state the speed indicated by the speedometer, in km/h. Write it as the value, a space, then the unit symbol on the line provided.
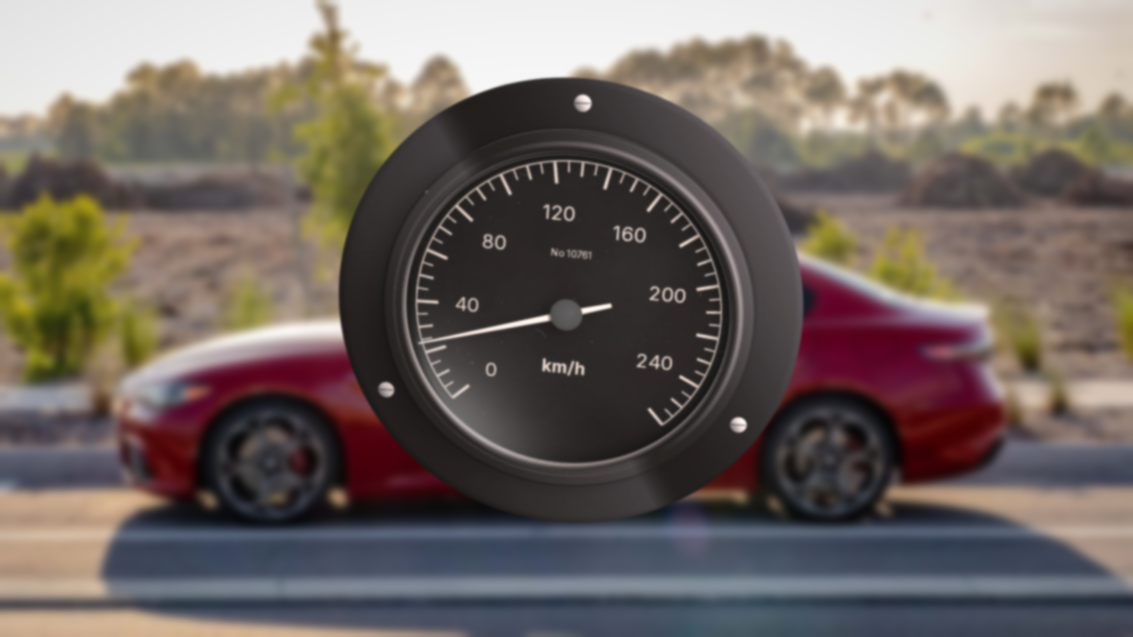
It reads 25 km/h
